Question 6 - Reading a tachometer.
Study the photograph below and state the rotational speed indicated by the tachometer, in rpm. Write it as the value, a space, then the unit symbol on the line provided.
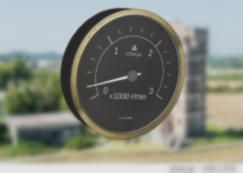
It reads 200 rpm
